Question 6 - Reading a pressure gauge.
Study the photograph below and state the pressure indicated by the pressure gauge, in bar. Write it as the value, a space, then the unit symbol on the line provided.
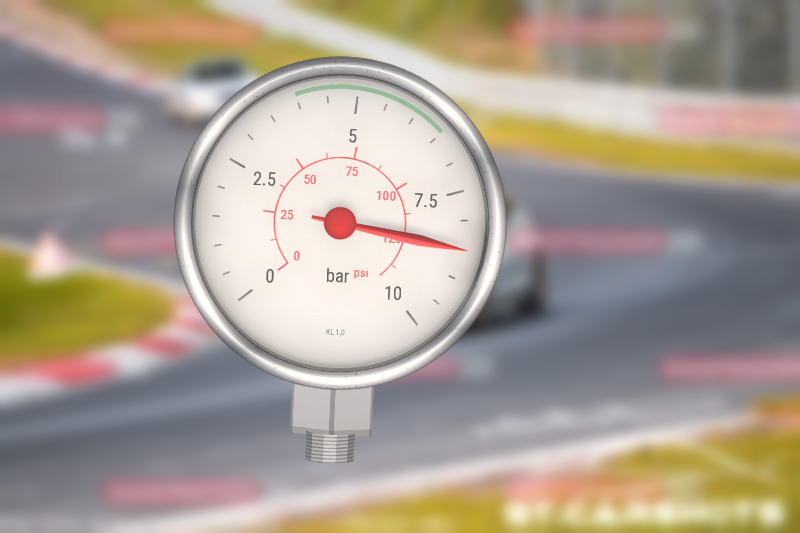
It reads 8.5 bar
